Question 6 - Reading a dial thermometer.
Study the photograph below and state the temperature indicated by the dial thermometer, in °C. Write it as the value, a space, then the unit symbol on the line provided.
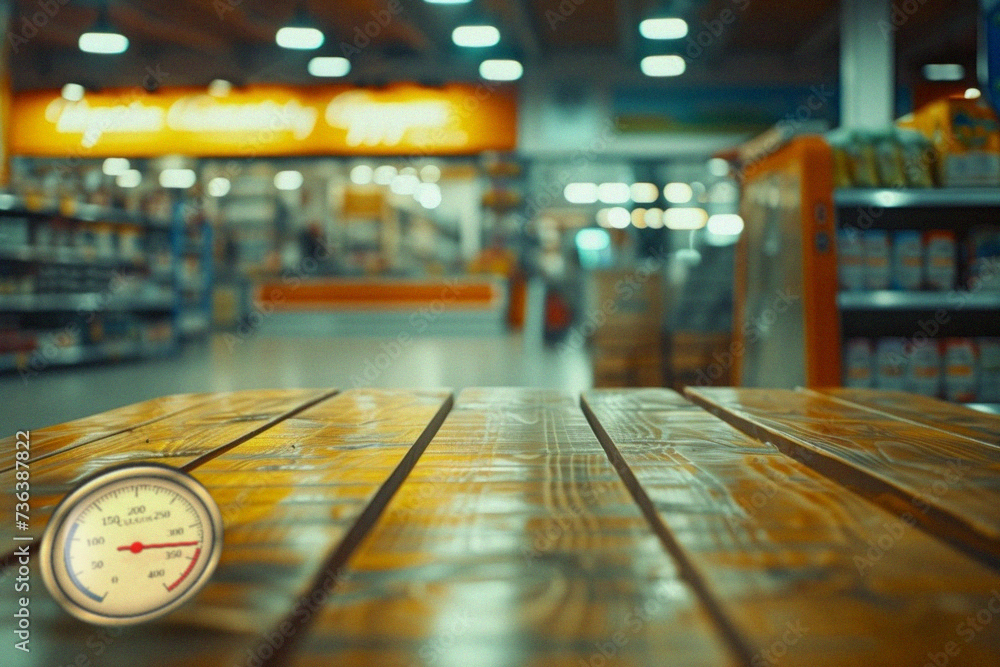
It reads 325 °C
